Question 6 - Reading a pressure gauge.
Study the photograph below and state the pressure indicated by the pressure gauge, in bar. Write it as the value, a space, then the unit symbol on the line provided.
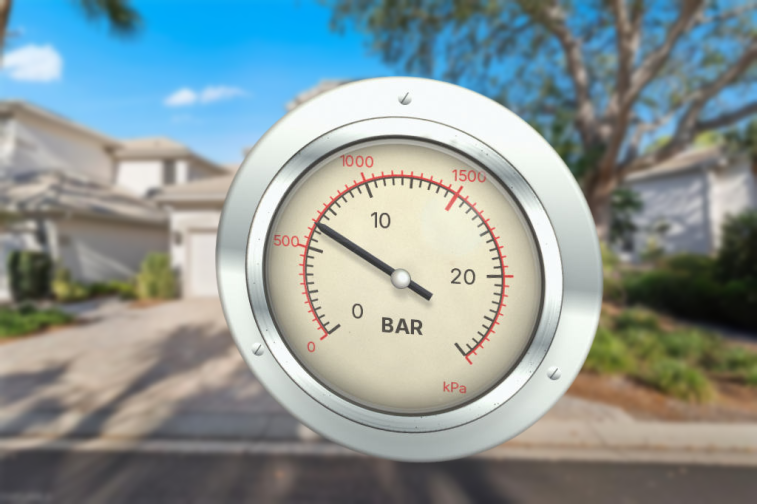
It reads 6.5 bar
